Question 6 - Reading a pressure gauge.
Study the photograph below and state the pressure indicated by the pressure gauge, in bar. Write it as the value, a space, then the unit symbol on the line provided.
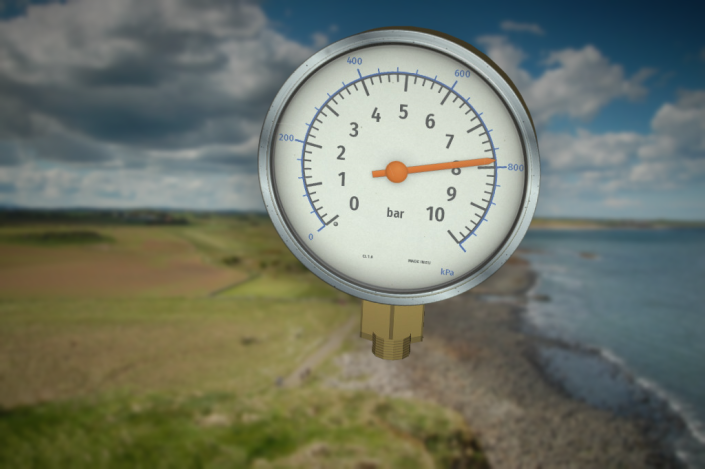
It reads 7.8 bar
